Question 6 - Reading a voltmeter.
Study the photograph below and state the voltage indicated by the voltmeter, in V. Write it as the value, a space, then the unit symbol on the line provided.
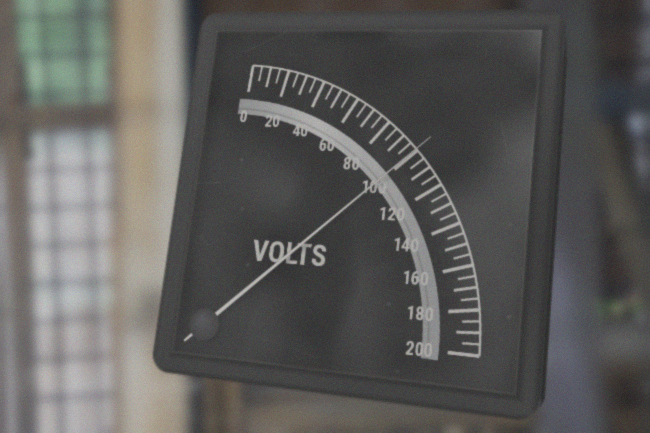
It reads 100 V
